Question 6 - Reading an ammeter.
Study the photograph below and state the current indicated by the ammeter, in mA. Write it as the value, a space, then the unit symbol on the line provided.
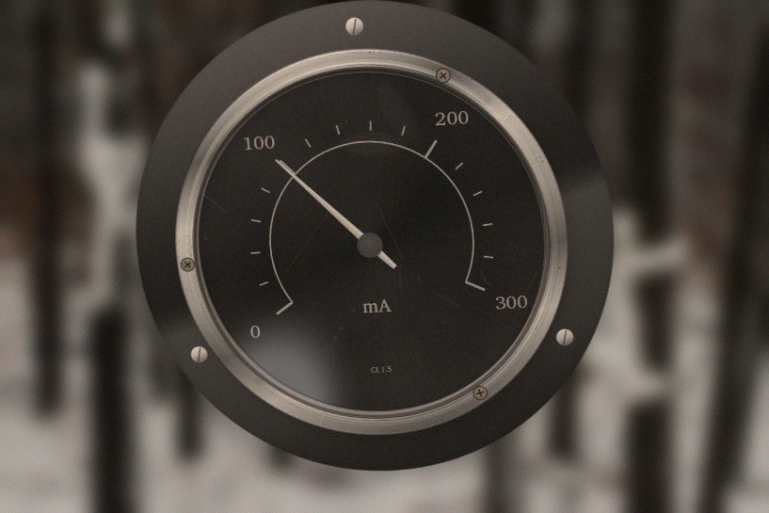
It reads 100 mA
